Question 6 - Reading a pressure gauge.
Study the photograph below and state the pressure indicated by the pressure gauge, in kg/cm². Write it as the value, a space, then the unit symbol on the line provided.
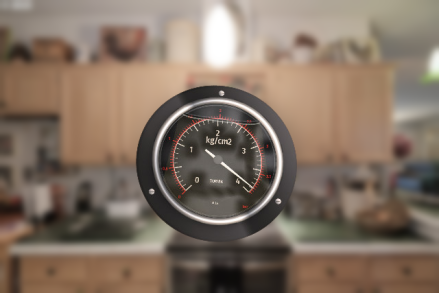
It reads 3.9 kg/cm²
